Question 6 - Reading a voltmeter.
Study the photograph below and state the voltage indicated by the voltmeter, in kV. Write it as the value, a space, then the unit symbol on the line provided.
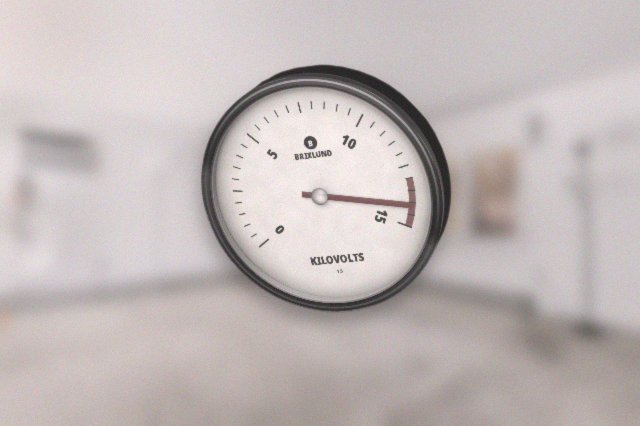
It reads 14 kV
